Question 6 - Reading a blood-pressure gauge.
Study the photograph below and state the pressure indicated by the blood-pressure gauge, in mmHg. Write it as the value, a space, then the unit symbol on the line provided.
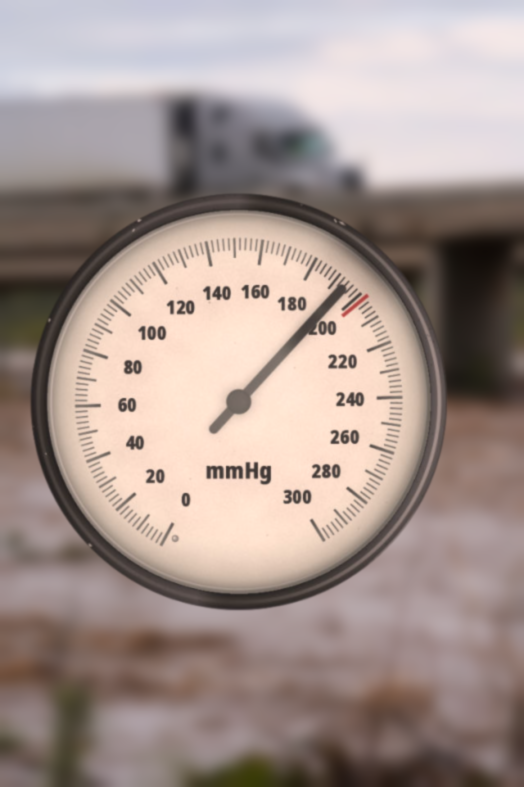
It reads 194 mmHg
